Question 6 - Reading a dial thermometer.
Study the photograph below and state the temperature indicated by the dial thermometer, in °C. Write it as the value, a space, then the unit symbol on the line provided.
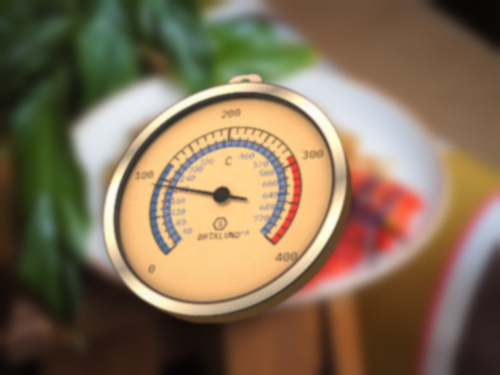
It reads 90 °C
